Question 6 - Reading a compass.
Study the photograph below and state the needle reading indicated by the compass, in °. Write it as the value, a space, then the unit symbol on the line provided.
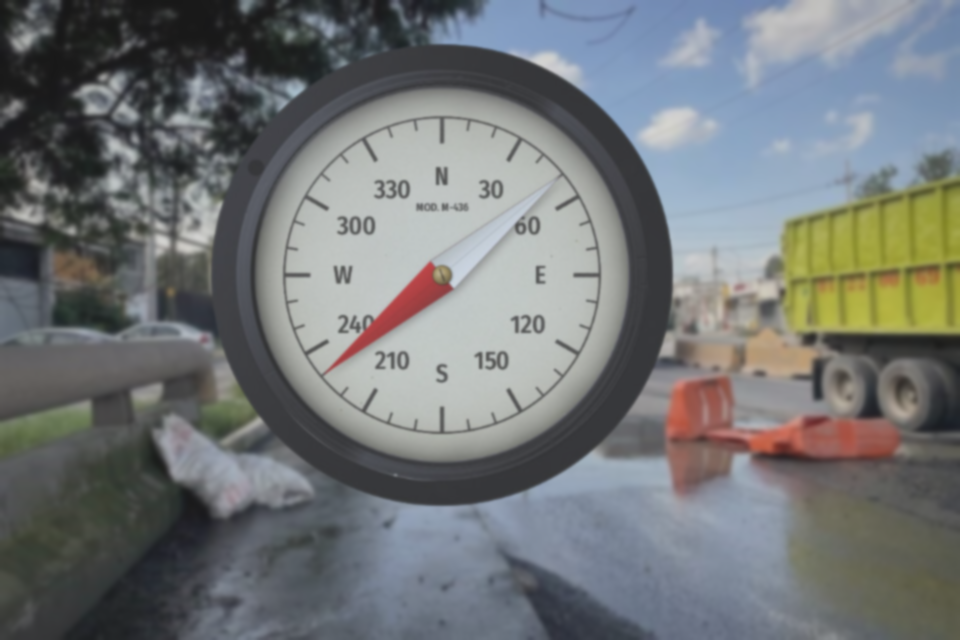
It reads 230 °
